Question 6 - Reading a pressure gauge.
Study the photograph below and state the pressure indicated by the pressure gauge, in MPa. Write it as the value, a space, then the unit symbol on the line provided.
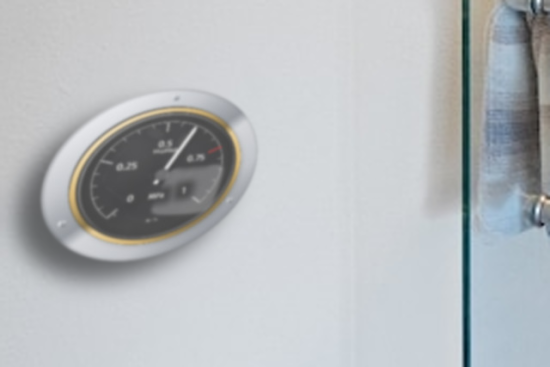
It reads 0.6 MPa
